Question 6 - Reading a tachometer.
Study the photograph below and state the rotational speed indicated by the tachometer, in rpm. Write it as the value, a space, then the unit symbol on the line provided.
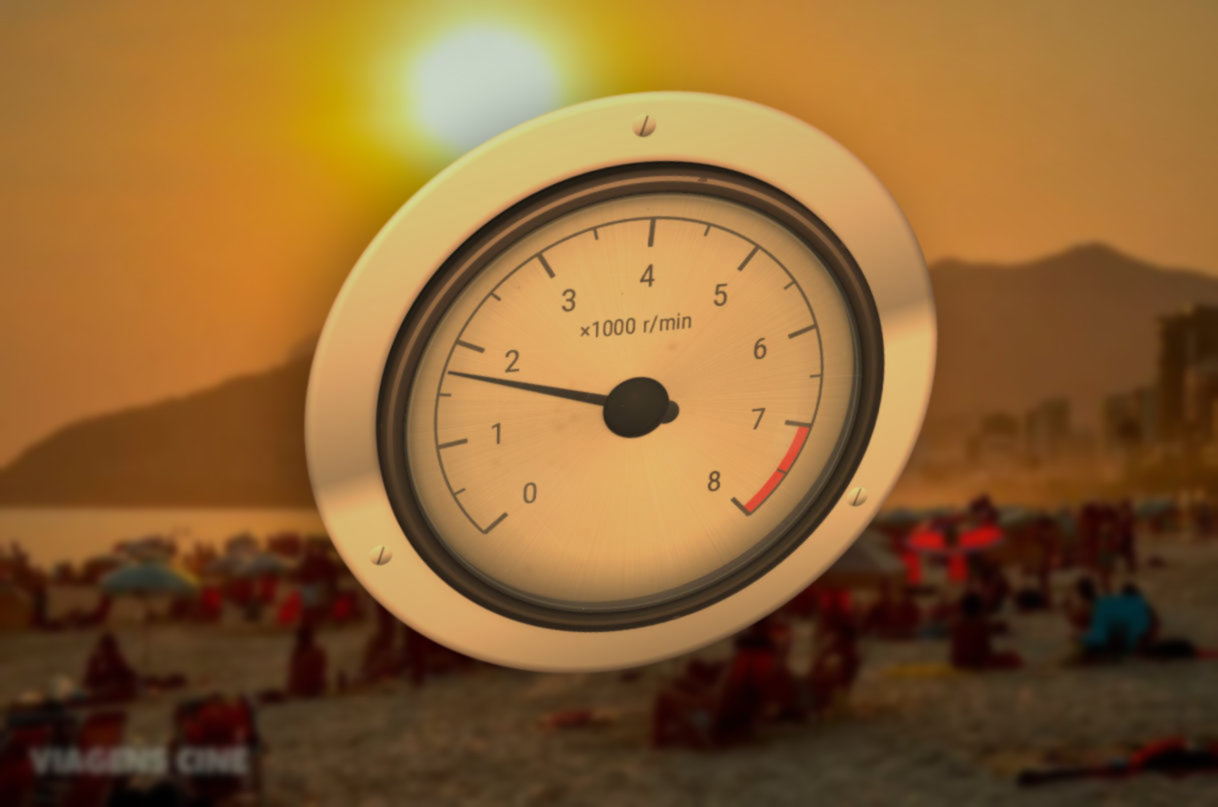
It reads 1750 rpm
